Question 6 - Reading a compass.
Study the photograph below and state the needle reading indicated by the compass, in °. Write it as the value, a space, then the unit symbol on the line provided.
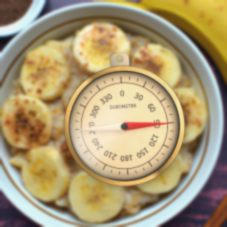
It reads 90 °
